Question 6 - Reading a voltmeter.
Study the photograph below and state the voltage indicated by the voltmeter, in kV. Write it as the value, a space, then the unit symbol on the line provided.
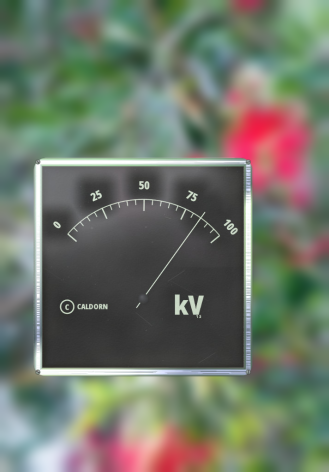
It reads 85 kV
